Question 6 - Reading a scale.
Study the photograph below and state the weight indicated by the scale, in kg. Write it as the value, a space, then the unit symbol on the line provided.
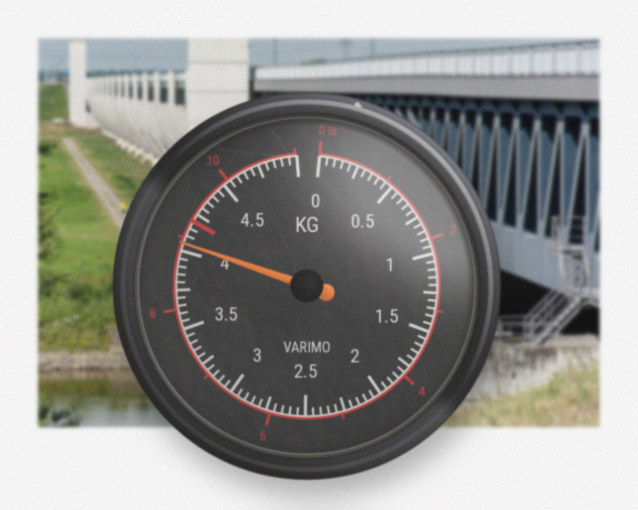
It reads 4.05 kg
